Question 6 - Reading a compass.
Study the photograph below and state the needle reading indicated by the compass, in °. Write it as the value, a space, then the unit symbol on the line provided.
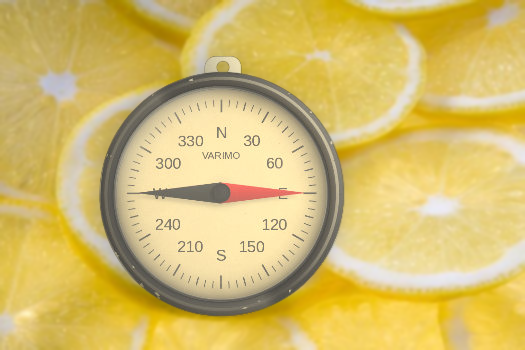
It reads 90 °
